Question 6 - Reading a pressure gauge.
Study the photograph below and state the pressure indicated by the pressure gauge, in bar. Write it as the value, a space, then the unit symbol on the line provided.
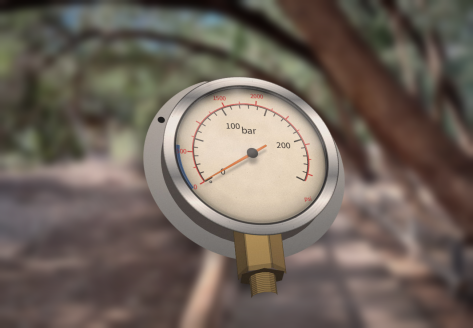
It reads 0 bar
